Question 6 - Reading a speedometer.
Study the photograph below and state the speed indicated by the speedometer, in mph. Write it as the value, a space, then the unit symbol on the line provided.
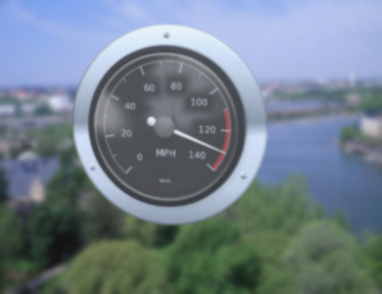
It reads 130 mph
